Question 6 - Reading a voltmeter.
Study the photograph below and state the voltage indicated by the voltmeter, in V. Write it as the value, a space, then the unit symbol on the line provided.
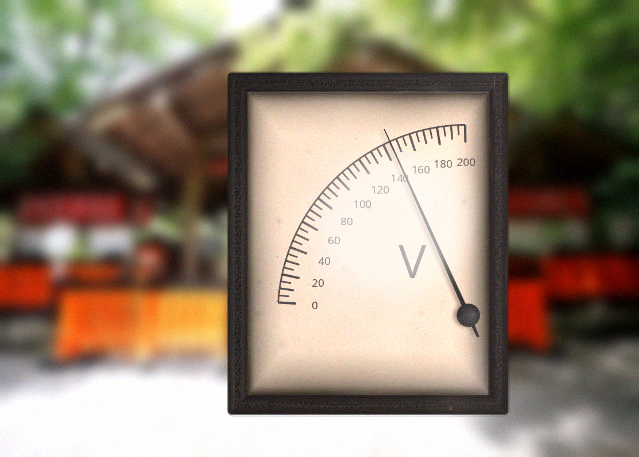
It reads 145 V
